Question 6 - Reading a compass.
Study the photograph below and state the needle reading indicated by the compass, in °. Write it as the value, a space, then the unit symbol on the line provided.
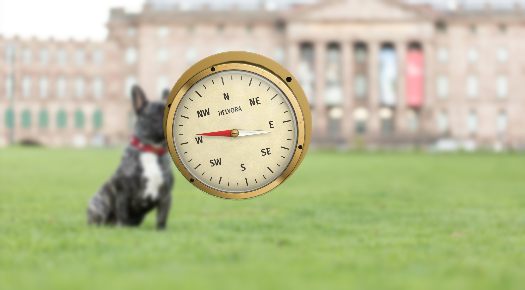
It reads 280 °
